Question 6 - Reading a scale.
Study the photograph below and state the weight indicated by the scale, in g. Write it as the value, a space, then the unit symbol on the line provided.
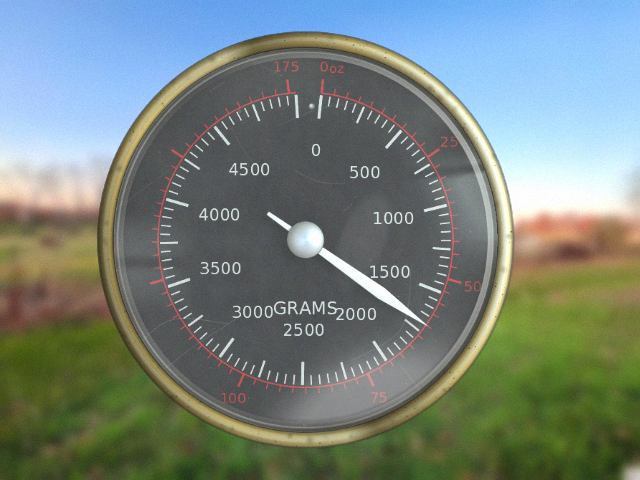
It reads 1700 g
